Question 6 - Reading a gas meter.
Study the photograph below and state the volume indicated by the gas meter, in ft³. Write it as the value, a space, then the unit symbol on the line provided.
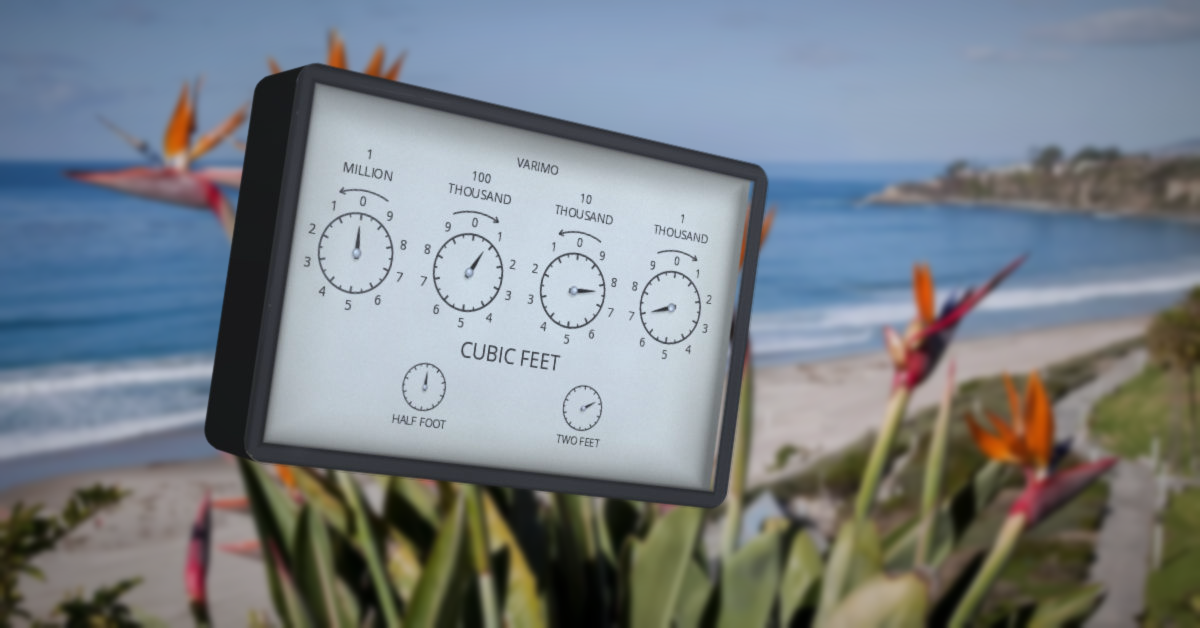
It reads 7700 ft³
